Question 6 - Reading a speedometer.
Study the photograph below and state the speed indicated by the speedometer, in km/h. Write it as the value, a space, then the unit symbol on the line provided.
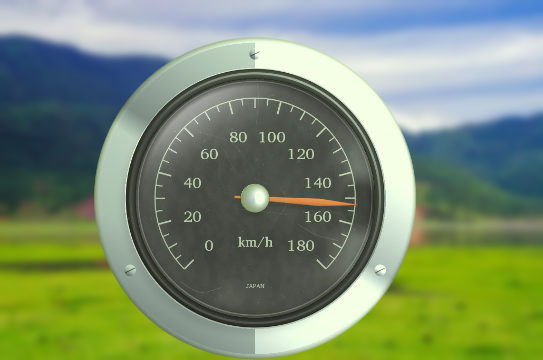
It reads 152.5 km/h
